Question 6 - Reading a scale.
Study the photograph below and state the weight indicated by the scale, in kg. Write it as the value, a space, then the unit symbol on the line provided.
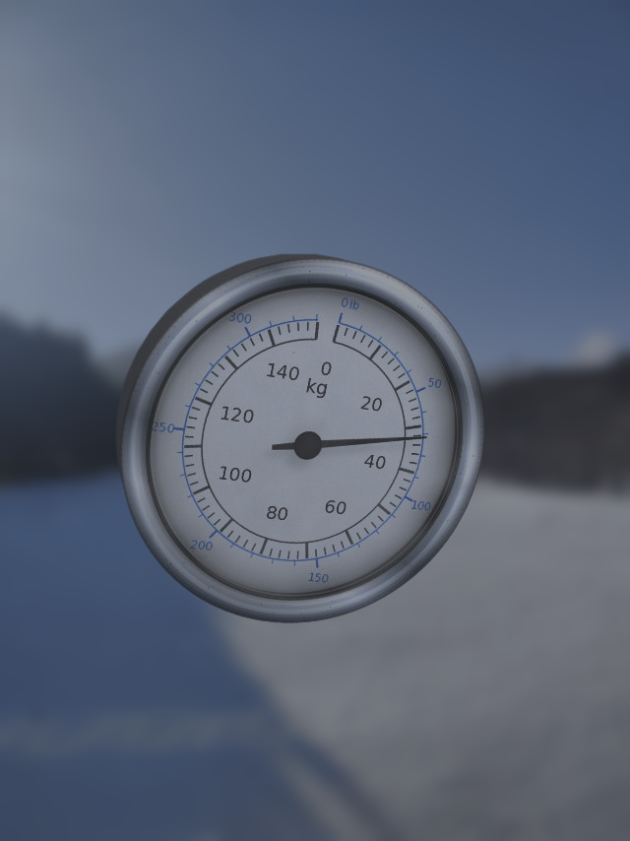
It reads 32 kg
